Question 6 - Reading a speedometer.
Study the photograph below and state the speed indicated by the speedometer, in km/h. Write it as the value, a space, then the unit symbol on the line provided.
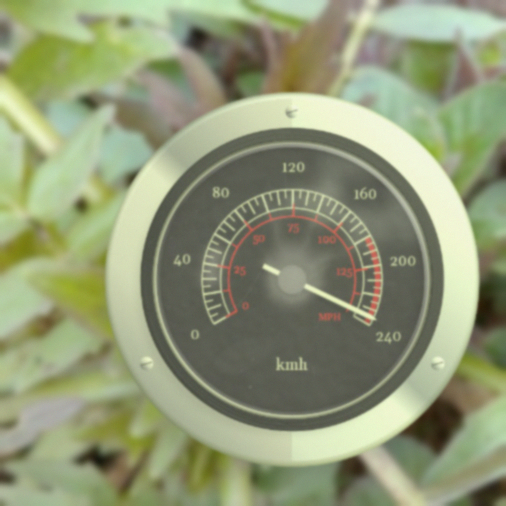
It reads 235 km/h
